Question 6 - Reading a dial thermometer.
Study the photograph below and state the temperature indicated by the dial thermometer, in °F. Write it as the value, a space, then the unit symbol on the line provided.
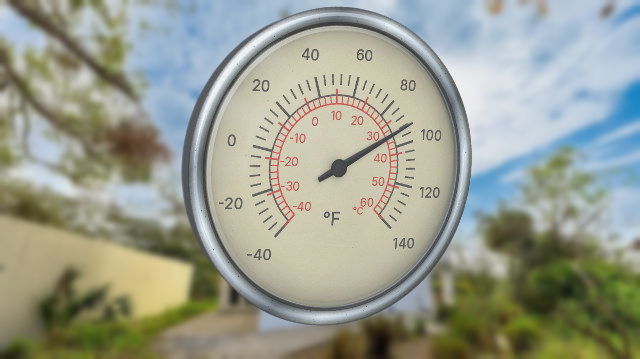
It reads 92 °F
